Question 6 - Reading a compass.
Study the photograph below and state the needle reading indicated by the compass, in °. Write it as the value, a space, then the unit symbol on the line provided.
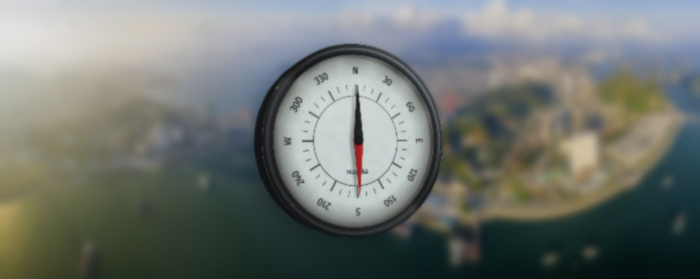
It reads 180 °
